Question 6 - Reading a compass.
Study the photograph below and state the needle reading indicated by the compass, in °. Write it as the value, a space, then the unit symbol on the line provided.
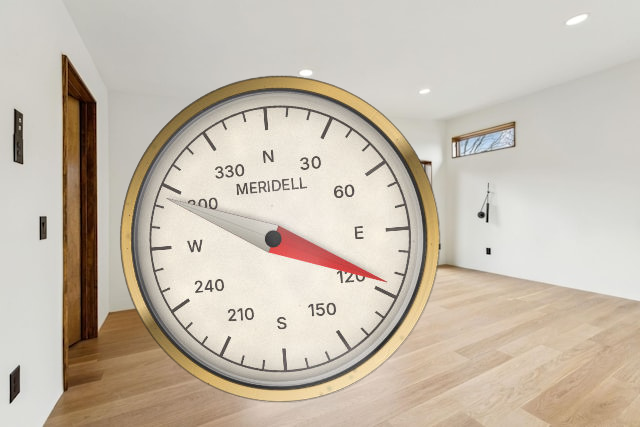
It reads 115 °
